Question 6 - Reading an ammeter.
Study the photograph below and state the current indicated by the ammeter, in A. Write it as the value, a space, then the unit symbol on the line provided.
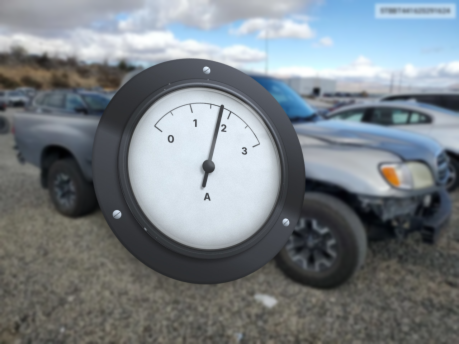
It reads 1.75 A
